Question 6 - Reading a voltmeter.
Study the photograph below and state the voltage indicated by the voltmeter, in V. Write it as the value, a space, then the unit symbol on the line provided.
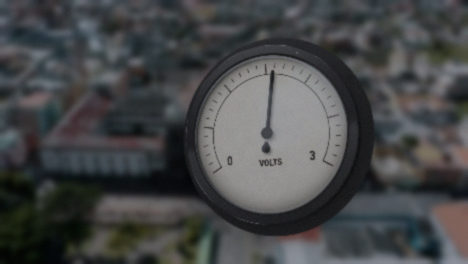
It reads 1.6 V
